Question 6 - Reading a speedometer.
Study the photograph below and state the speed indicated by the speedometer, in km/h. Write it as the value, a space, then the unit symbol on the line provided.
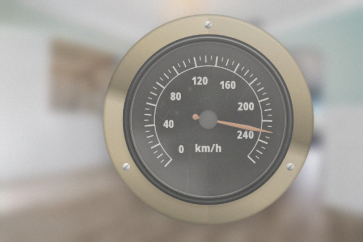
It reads 230 km/h
